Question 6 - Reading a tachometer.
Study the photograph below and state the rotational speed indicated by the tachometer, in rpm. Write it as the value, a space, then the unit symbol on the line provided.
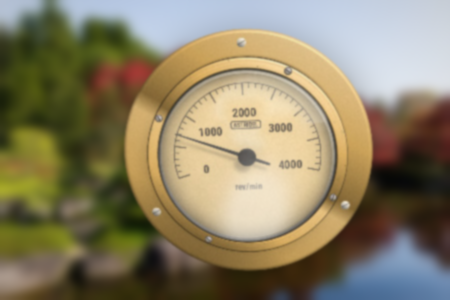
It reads 700 rpm
